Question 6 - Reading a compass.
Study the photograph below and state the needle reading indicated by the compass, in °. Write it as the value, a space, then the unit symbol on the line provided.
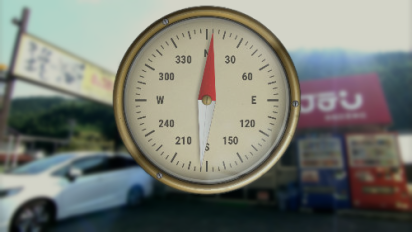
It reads 5 °
